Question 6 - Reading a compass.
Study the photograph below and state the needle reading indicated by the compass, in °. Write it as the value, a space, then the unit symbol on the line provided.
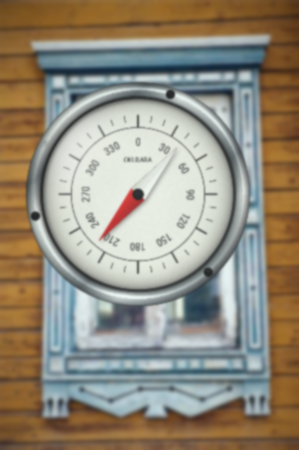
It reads 220 °
